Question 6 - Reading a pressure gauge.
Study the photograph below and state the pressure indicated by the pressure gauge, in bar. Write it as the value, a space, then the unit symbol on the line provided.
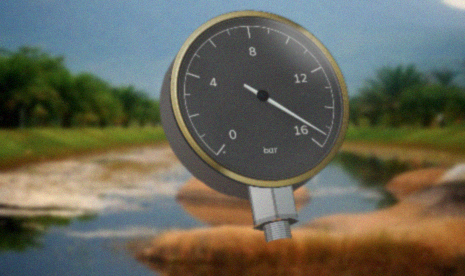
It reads 15.5 bar
